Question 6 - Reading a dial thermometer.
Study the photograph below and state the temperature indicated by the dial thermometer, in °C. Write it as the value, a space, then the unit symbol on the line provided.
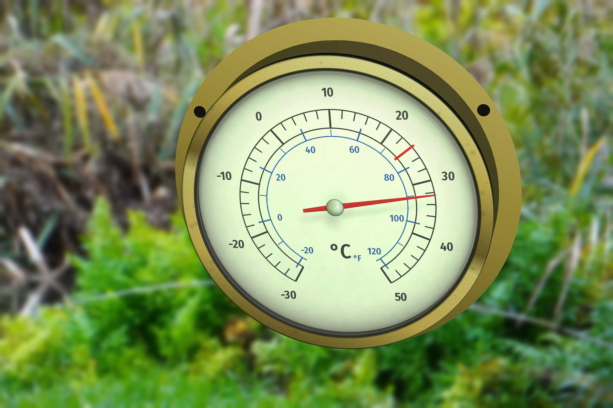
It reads 32 °C
